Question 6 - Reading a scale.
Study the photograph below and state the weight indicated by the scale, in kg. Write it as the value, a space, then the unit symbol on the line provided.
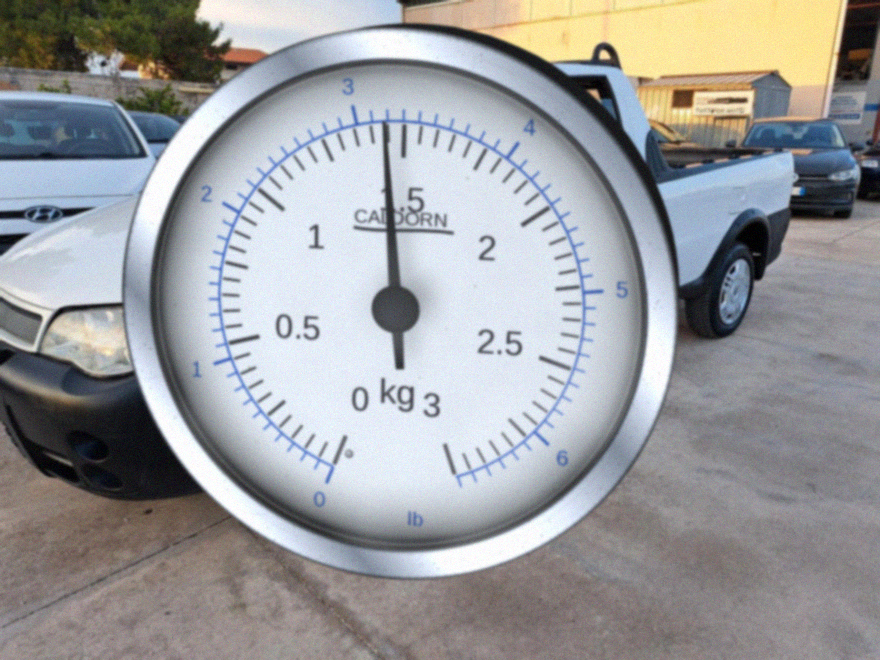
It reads 1.45 kg
